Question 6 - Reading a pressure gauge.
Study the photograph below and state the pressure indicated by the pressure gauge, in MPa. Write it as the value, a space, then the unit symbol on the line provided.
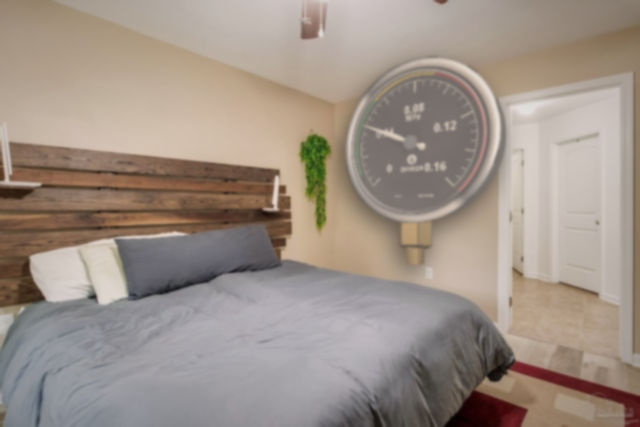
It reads 0.04 MPa
